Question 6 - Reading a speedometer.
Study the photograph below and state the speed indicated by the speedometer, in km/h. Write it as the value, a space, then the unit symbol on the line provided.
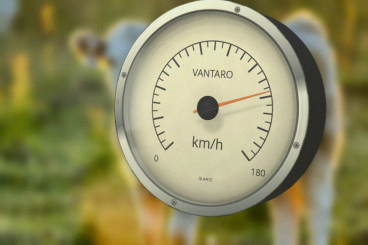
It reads 137.5 km/h
